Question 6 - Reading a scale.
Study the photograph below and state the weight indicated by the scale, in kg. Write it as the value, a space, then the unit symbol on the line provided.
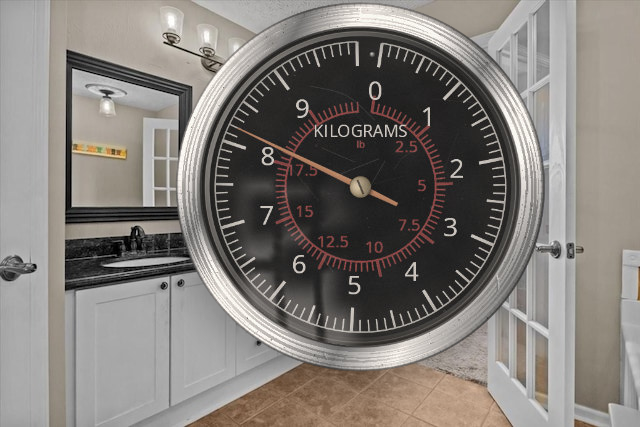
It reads 8.2 kg
